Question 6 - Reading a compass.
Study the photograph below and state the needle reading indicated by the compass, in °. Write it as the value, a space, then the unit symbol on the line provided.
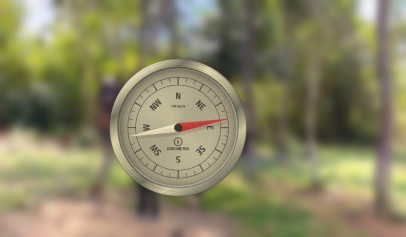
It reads 80 °
